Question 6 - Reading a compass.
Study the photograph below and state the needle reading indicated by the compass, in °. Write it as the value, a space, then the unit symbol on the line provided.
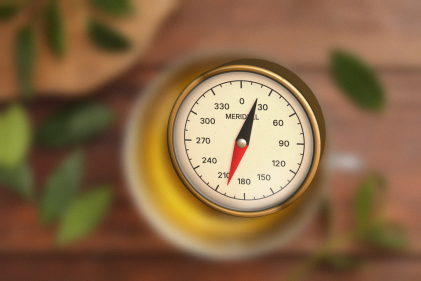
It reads 200 °
